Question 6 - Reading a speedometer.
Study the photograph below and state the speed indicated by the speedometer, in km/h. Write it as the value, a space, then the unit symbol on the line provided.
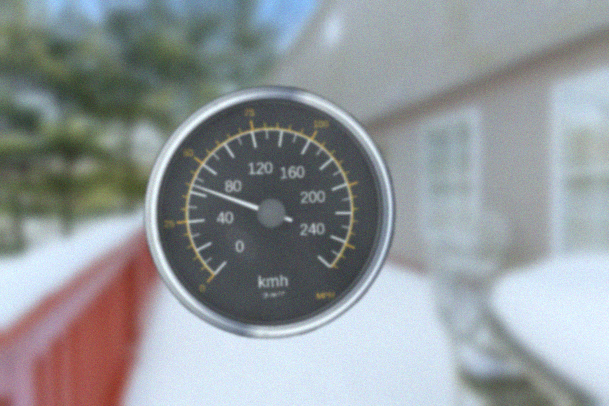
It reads 65 km/h
